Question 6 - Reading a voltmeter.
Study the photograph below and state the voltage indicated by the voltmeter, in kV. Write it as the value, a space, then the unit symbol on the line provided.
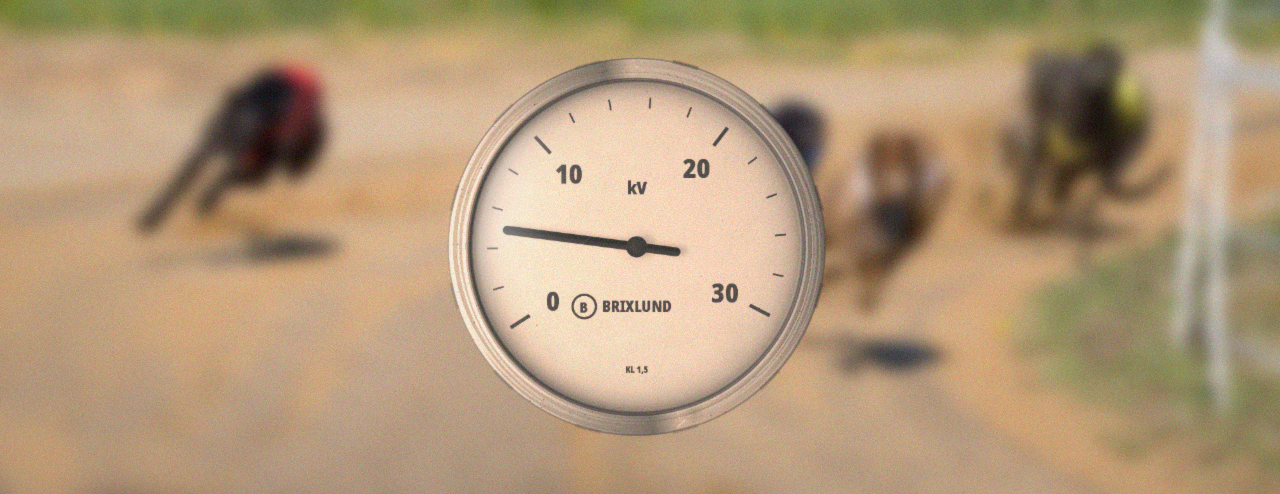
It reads 5 kV
